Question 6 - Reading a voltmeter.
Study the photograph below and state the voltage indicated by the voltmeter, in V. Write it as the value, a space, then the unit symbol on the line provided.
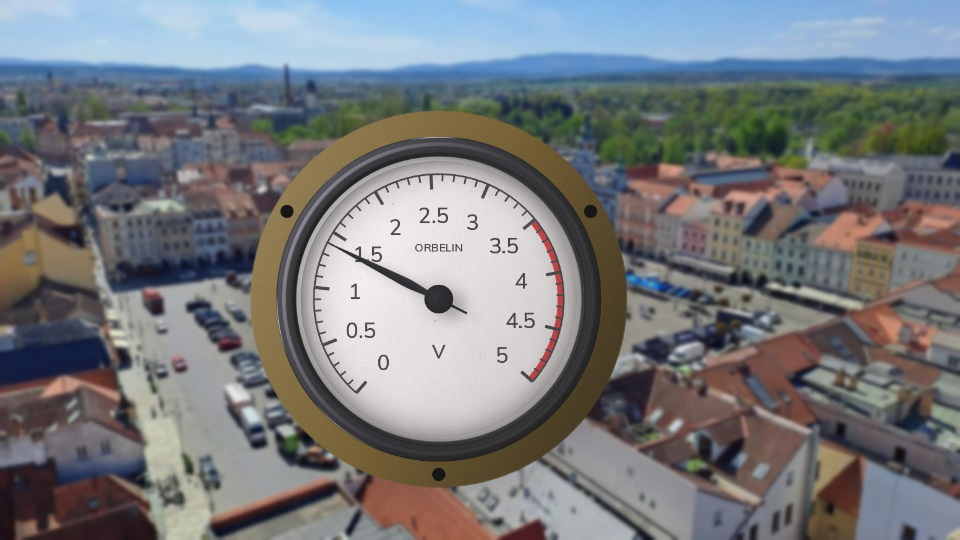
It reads 1.4 V
